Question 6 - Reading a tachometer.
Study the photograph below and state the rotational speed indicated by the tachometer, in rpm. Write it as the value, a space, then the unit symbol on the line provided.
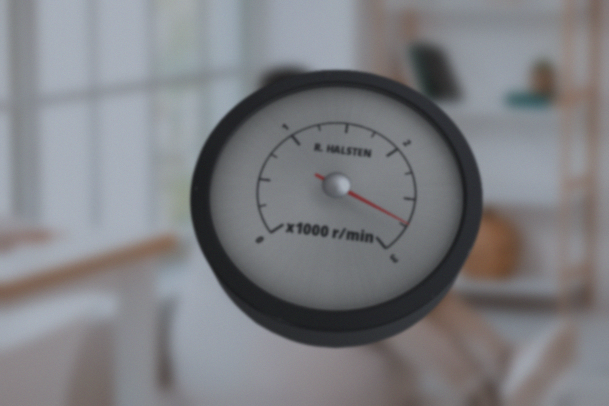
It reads 2750 rpm
